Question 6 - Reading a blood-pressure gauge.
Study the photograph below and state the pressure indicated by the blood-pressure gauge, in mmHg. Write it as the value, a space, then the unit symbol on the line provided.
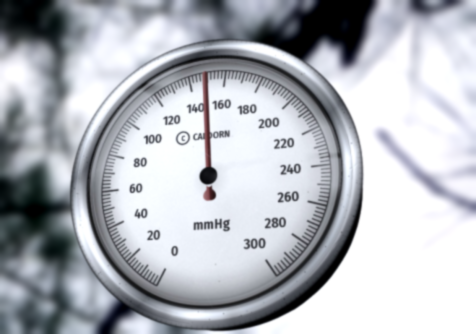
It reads 150 mmHg
